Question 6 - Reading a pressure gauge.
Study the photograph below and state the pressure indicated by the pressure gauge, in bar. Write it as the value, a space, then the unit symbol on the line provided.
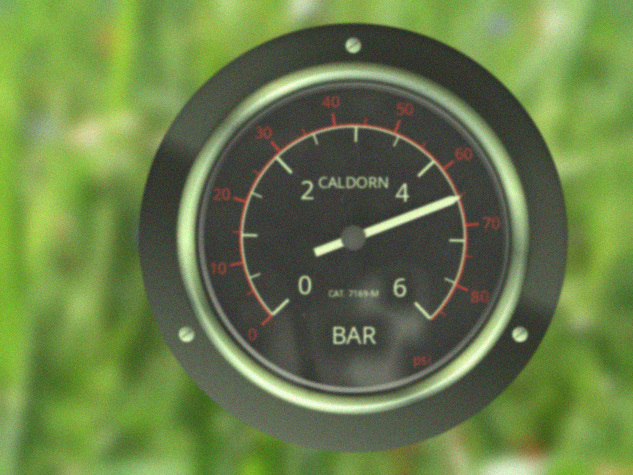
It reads 4.5 bar
